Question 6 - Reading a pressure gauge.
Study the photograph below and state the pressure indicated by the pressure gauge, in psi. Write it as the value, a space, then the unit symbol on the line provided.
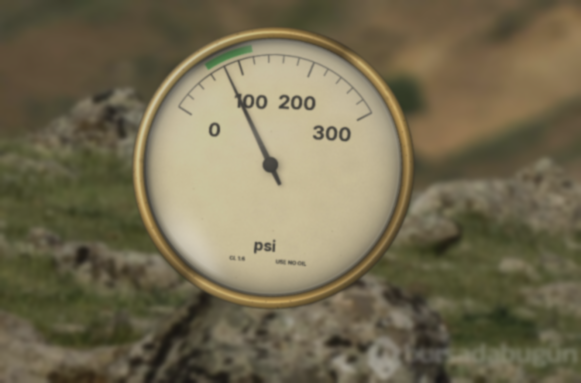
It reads 80 psi
